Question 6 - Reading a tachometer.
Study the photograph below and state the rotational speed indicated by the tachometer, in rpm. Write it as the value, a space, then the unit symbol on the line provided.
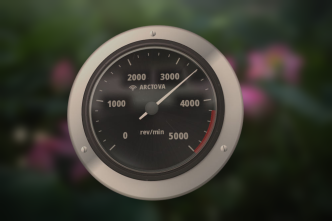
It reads 3400 rpm
